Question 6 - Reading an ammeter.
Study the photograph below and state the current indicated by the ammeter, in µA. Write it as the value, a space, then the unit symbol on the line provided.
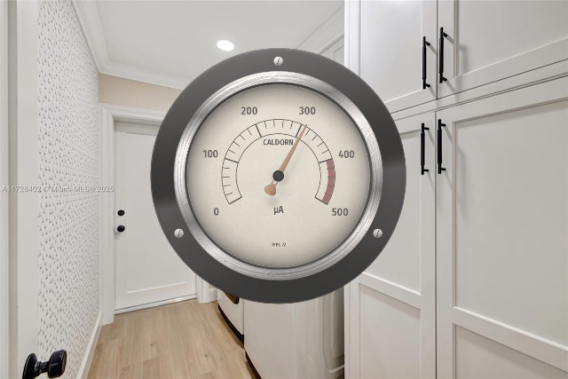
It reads 310 µA
